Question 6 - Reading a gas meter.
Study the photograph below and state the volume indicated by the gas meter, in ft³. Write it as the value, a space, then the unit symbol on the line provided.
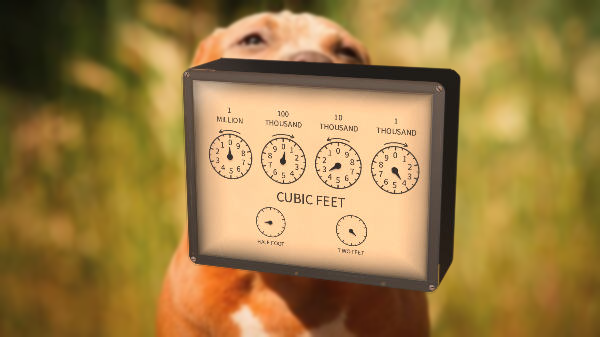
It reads 3400 ft³
